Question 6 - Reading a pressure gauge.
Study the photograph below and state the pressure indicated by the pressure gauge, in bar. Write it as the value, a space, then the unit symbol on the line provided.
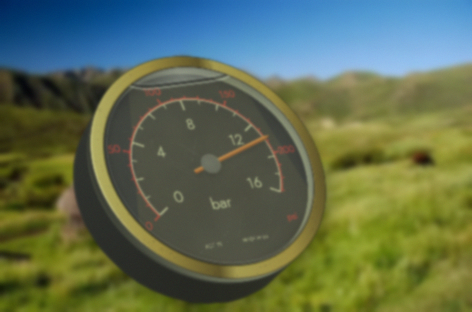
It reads 13 bar
